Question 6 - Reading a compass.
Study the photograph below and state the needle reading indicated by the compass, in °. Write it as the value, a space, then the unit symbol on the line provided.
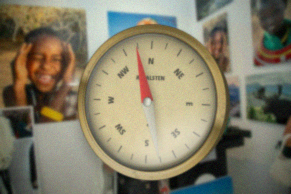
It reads 345 °
